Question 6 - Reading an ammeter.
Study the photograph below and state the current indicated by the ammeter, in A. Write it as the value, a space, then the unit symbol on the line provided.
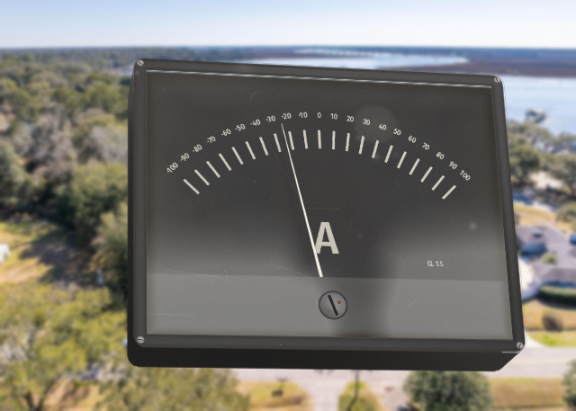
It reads -25 A
